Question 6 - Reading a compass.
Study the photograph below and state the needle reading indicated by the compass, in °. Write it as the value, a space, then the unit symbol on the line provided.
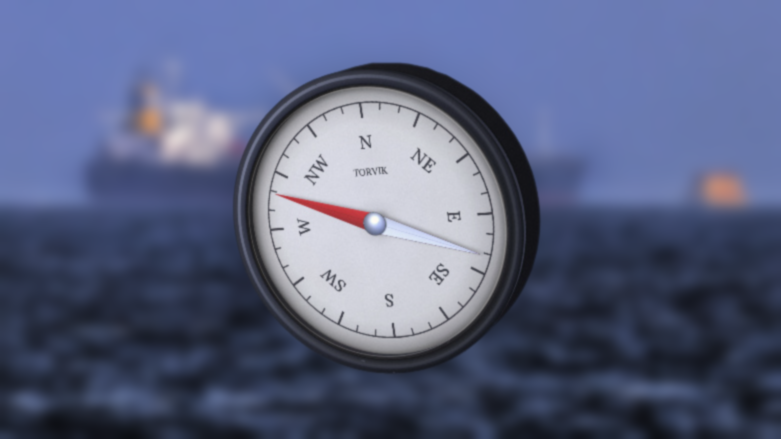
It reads 290 °
